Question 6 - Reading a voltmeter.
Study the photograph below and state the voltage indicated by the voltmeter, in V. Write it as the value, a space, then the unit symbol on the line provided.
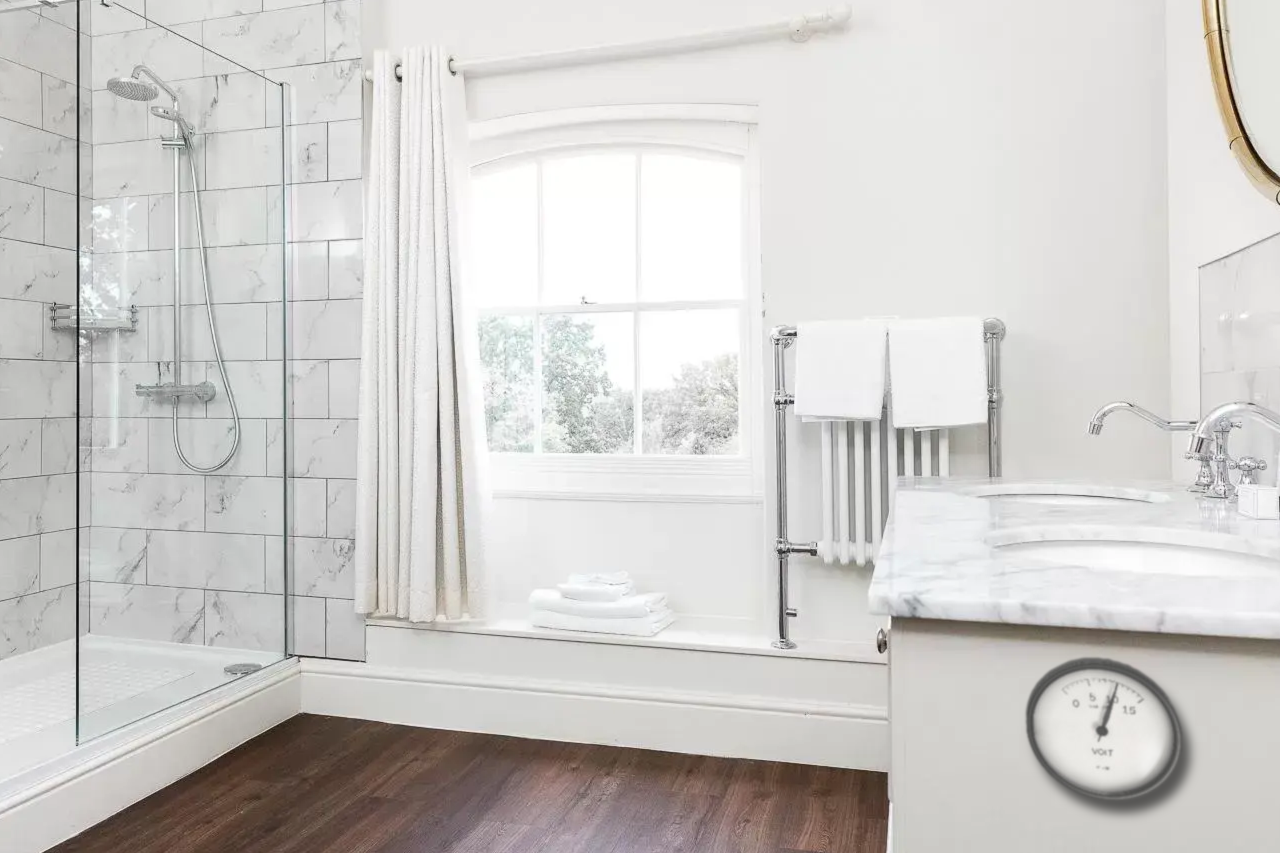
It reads 10 V
